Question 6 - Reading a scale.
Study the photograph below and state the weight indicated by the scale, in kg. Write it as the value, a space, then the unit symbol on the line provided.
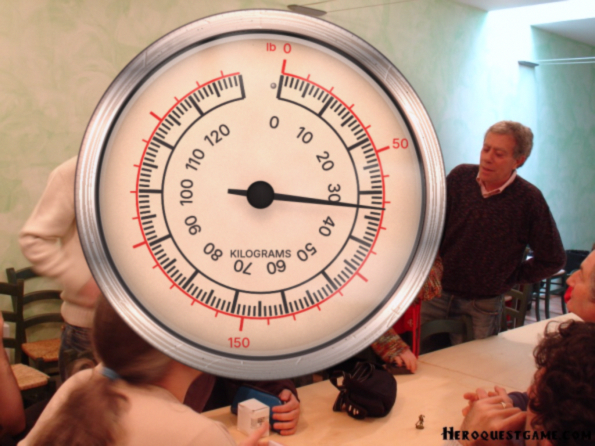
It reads 33 kg
